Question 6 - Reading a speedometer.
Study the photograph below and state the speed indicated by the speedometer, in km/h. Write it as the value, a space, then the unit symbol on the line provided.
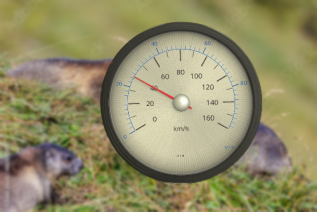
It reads 40 km/h
